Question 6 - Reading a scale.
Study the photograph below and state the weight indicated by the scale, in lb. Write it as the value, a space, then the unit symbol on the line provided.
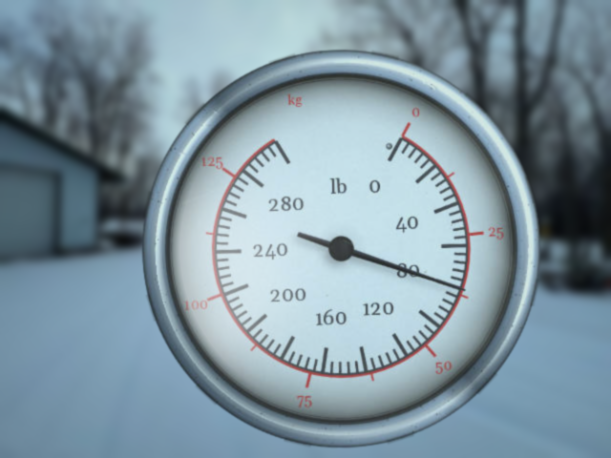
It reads 80 lb
